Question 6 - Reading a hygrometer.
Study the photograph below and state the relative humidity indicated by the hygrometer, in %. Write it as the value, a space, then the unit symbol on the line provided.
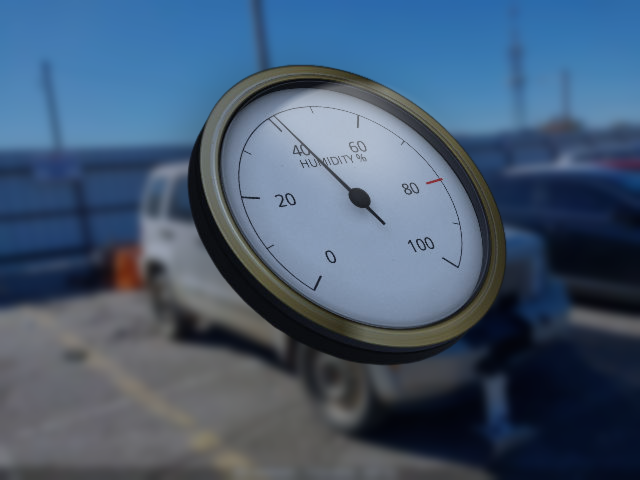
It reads 40 %
